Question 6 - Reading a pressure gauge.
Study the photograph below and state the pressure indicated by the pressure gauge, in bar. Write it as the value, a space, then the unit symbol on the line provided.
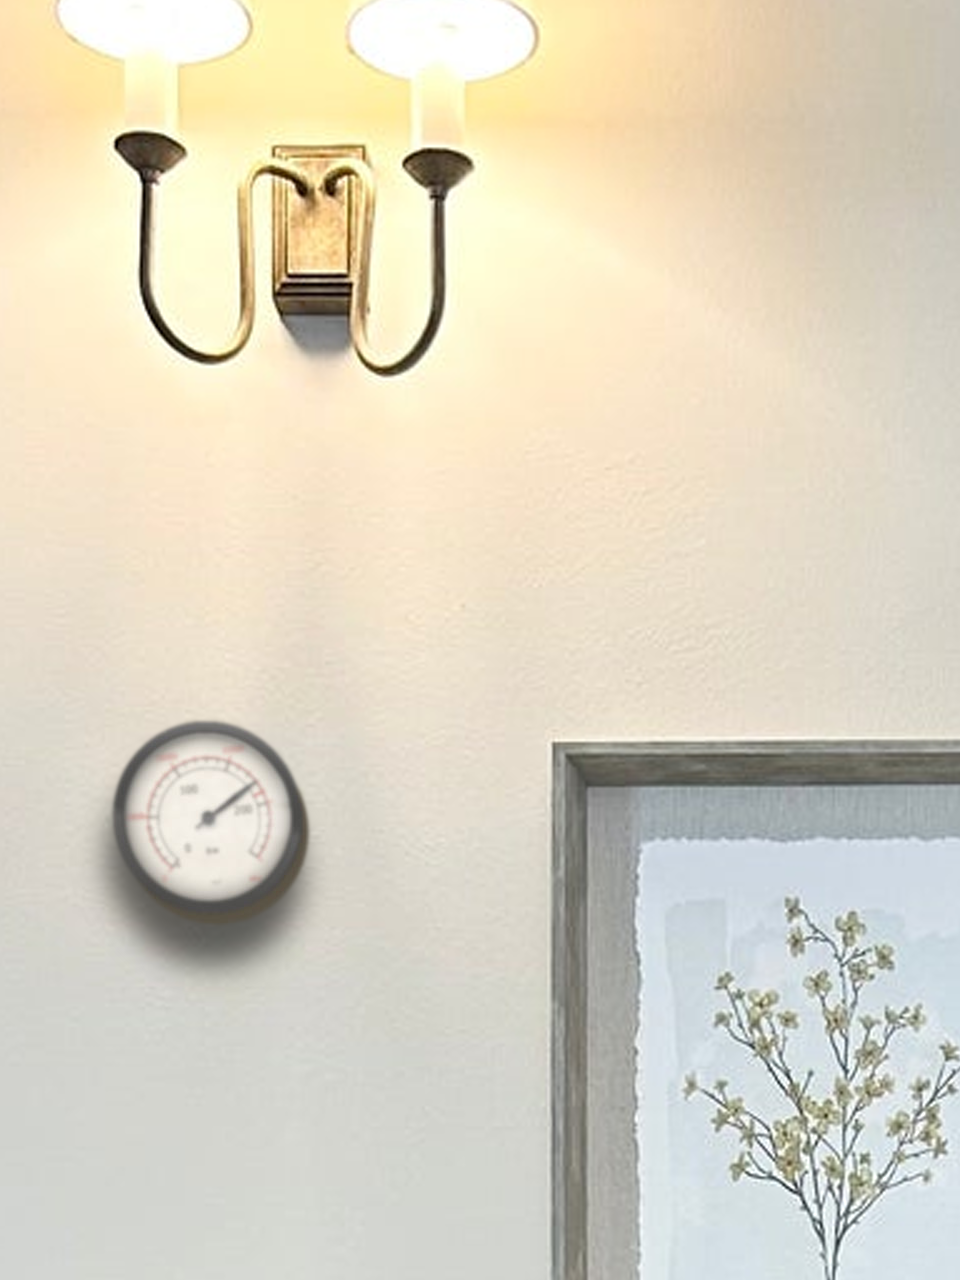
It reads 180 bar
